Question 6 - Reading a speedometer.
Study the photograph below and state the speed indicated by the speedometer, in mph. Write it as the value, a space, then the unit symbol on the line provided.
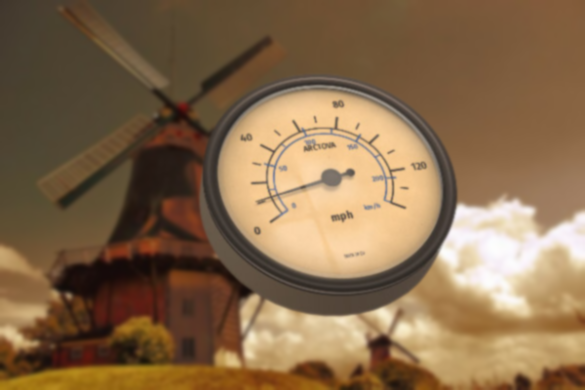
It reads 10 mph
